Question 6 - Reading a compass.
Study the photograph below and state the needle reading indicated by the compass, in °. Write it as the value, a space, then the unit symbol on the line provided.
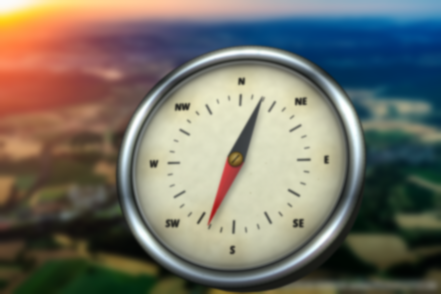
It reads 200 °
